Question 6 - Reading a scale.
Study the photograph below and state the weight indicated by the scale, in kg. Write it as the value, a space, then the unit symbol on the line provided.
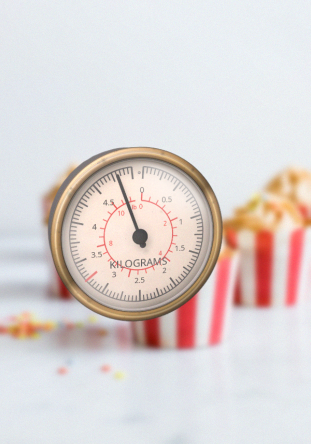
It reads 4.8 kg
